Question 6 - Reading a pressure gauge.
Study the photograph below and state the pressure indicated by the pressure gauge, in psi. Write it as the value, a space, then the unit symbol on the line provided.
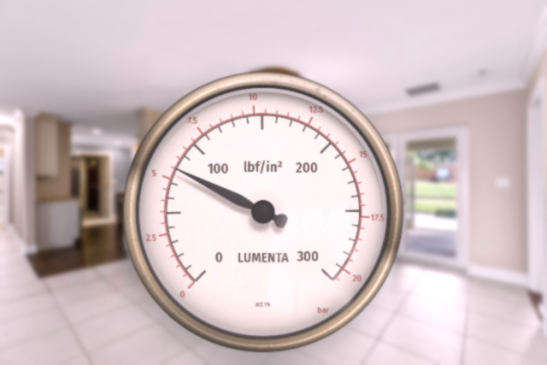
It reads 80 psi
